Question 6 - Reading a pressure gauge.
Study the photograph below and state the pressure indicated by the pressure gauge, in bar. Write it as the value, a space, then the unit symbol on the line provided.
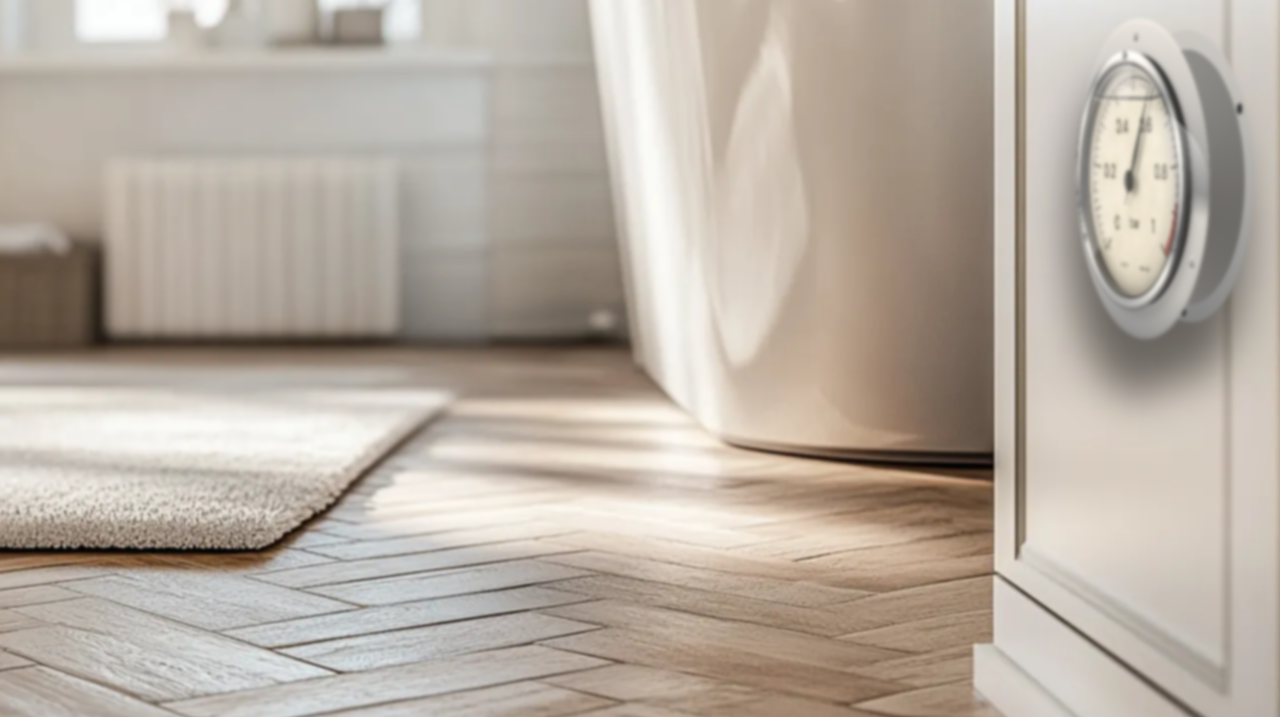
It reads 0.6 bar
